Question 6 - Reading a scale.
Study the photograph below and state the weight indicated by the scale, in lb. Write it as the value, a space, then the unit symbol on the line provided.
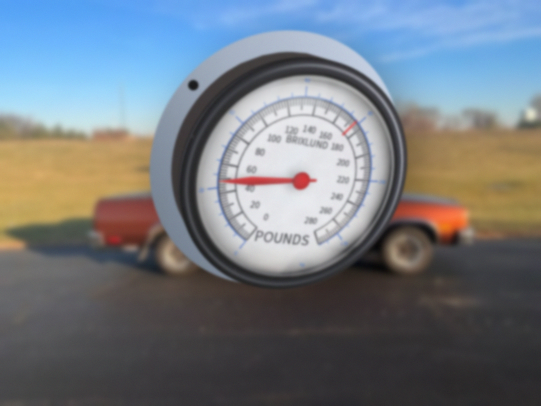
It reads 50 lb
